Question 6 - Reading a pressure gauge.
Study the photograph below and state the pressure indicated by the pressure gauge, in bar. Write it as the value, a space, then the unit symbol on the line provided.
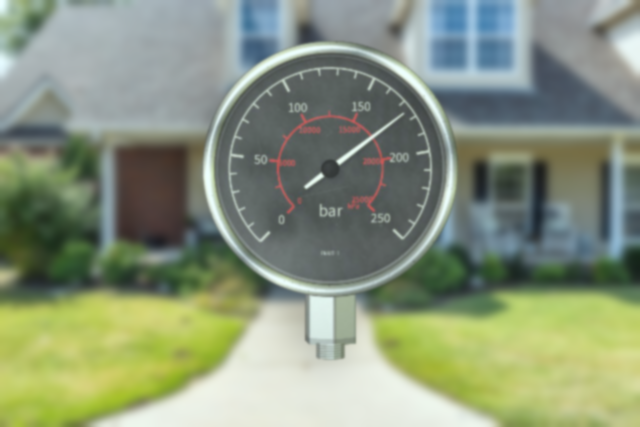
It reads 175 bar
